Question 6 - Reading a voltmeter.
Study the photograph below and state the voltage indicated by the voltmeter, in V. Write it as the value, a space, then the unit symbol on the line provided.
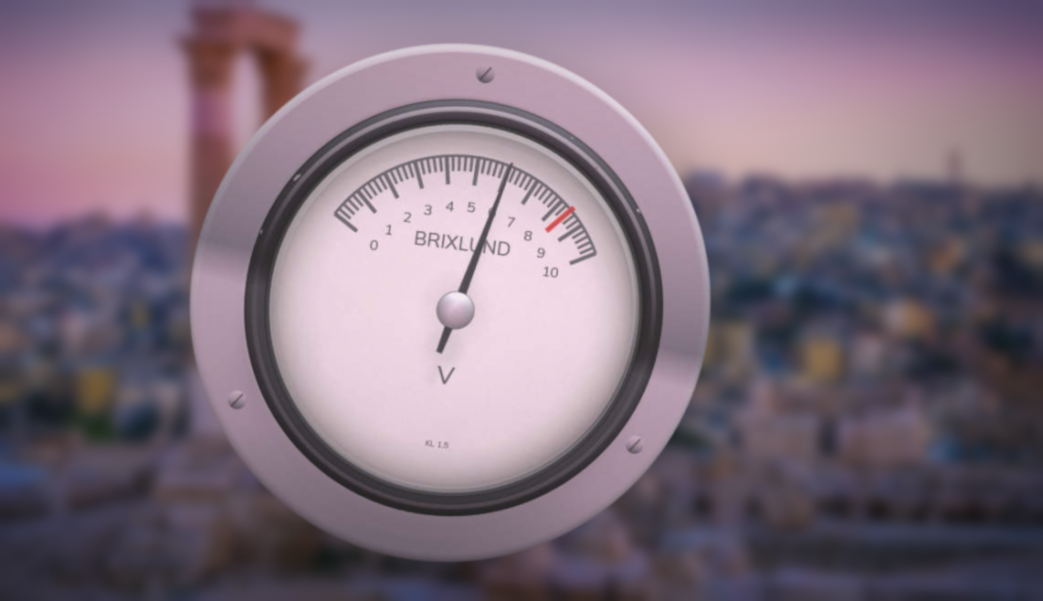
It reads 6 V
